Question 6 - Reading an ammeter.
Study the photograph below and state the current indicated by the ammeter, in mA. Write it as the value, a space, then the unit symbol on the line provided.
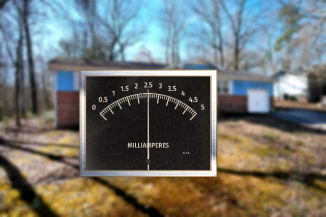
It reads 2.5 mA
